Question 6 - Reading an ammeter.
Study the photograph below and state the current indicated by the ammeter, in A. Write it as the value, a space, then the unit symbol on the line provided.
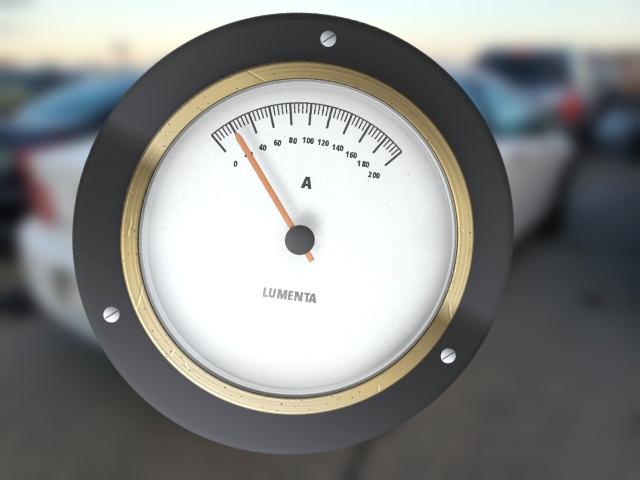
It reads 20 A
